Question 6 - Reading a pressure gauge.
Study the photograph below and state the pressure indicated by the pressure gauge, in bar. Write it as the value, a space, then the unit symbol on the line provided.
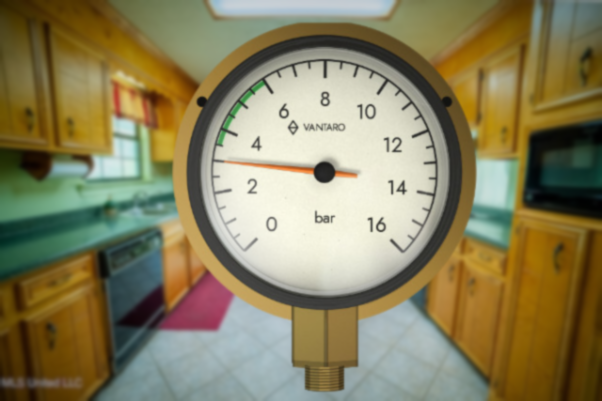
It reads 3 bar
